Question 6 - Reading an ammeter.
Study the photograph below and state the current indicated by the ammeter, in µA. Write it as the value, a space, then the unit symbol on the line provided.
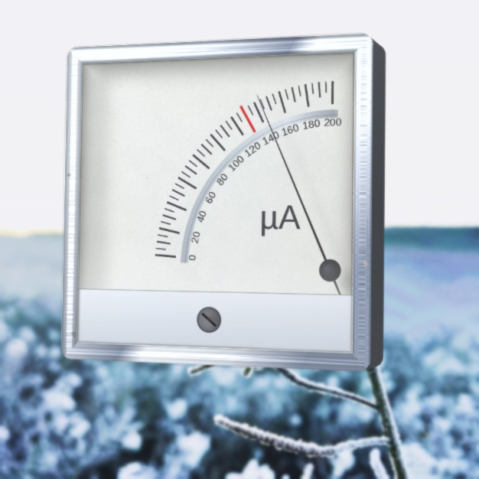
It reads 145 µA
